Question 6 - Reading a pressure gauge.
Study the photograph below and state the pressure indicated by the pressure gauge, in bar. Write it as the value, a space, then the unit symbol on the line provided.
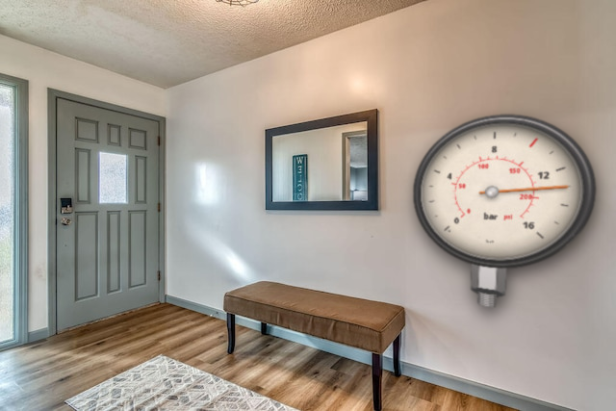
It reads 13 bar
